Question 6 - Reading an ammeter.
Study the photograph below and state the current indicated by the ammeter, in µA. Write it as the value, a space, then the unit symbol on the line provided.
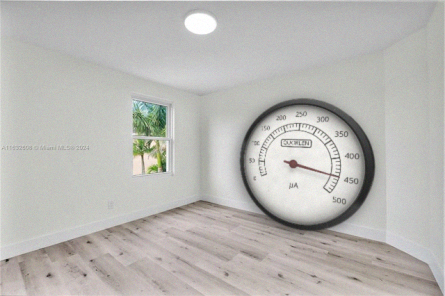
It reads 450 µA
